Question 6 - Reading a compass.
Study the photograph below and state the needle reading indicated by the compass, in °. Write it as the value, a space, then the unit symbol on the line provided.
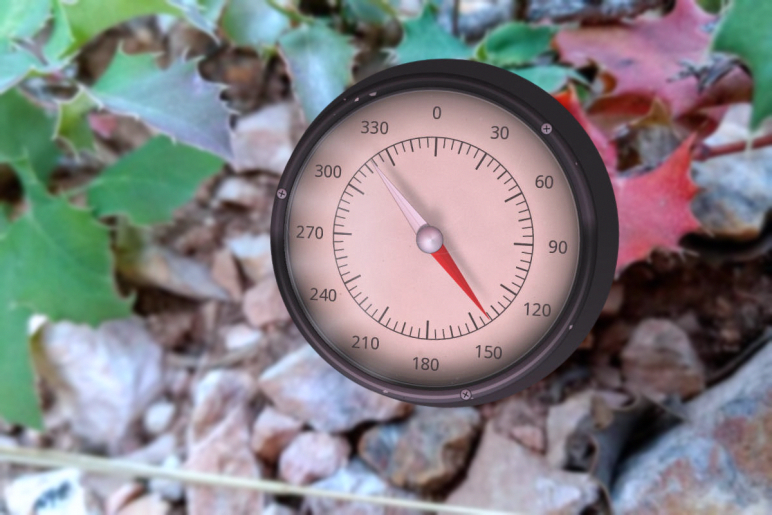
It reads 140 °
